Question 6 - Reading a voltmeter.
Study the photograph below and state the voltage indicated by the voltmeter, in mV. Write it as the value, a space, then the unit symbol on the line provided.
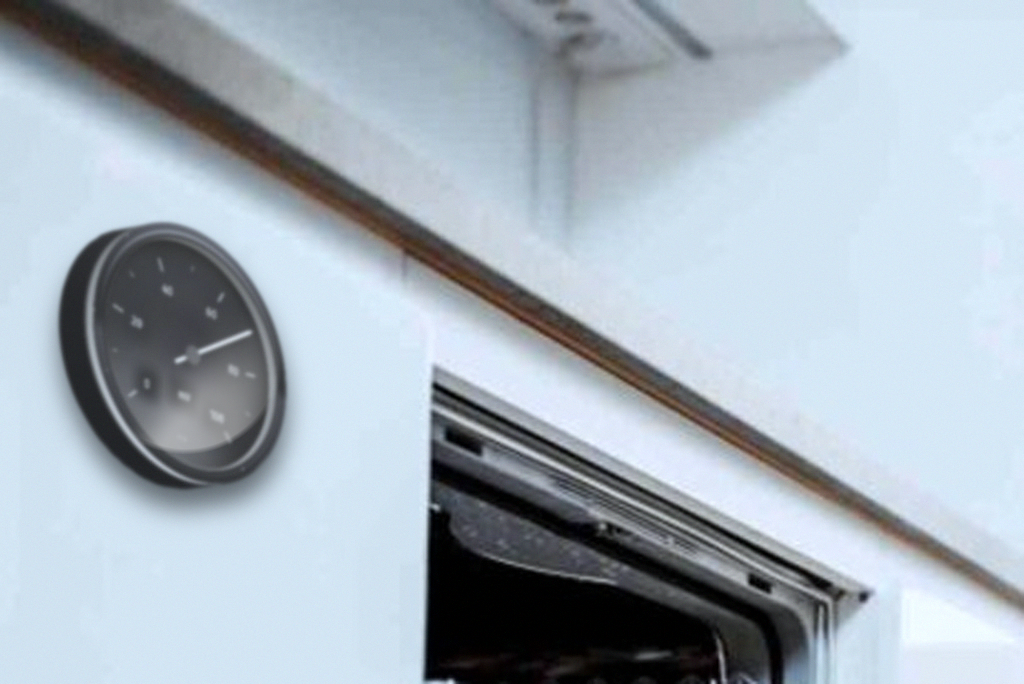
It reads 70 mV
